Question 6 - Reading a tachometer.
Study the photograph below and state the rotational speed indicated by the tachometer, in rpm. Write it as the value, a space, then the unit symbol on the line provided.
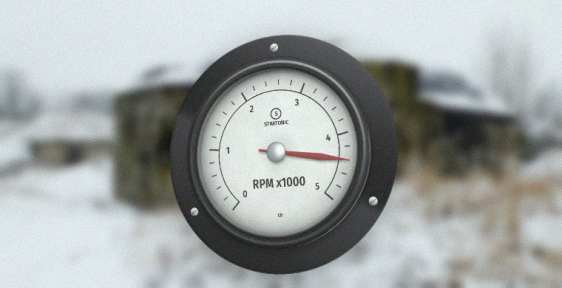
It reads 4400 rpm
